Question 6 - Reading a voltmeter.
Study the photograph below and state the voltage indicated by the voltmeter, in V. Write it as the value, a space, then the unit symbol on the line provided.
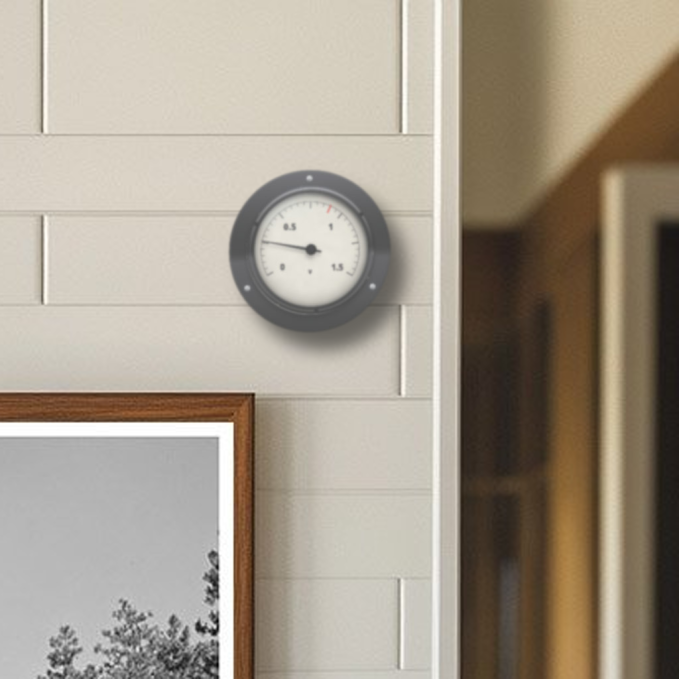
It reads 0.25 V
